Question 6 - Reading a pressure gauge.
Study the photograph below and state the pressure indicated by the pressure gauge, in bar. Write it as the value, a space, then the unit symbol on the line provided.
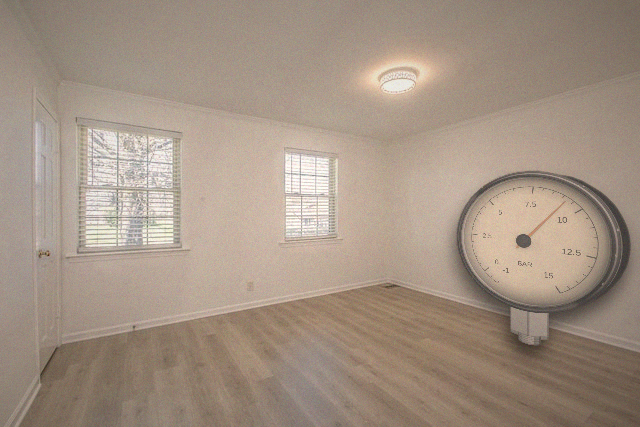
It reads 9.25 bar
